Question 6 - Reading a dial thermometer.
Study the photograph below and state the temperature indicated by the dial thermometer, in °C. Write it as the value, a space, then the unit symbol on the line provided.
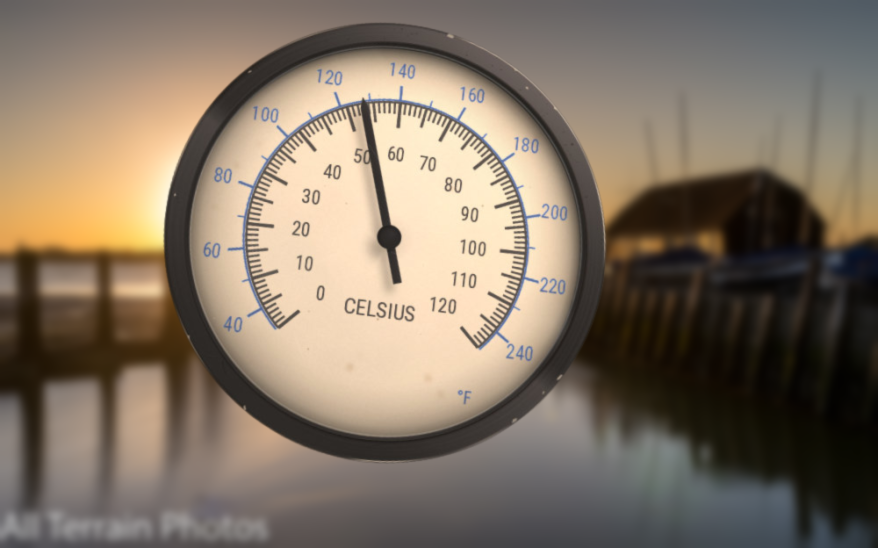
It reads 53 °C
